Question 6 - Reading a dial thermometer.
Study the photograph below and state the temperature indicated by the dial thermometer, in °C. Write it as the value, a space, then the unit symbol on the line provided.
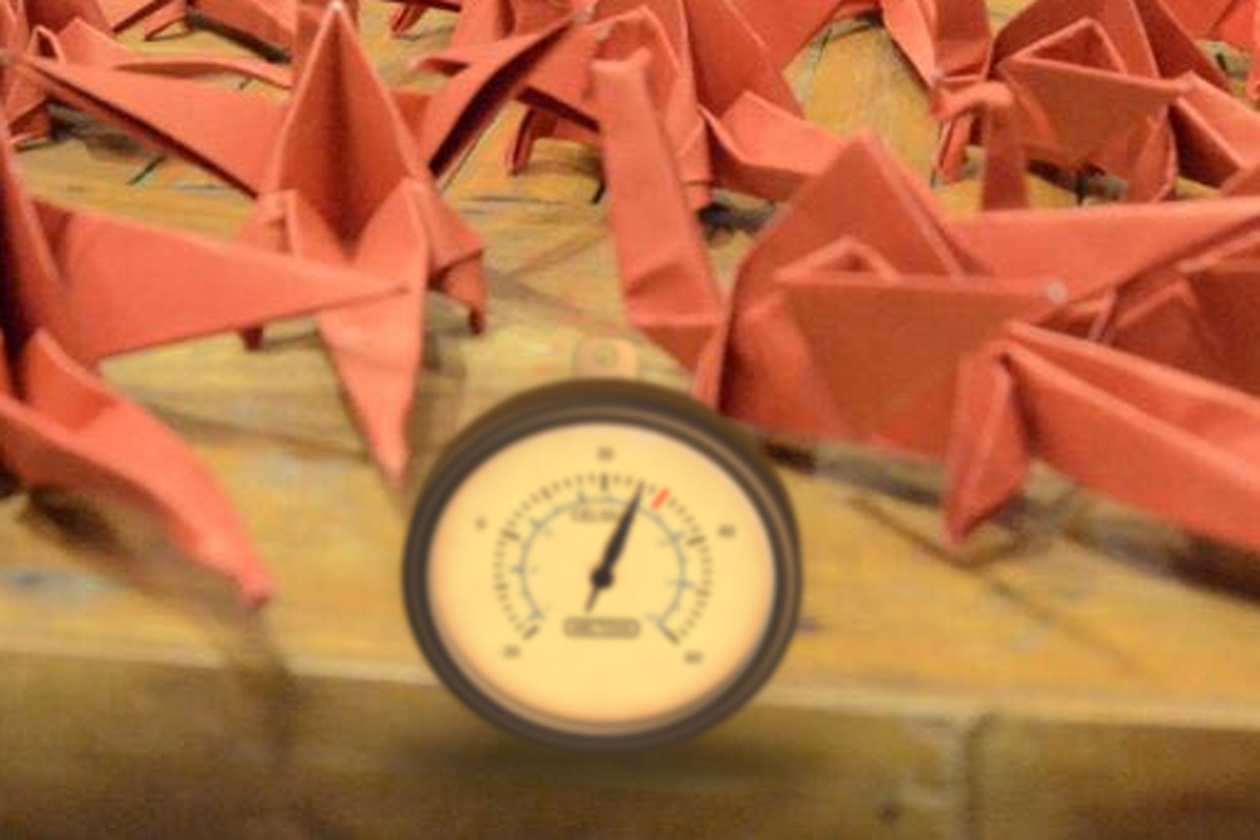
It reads 26 °C
